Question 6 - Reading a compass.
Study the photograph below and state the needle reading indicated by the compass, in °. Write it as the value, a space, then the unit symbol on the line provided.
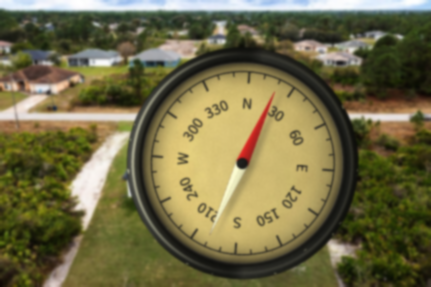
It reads 20 °
